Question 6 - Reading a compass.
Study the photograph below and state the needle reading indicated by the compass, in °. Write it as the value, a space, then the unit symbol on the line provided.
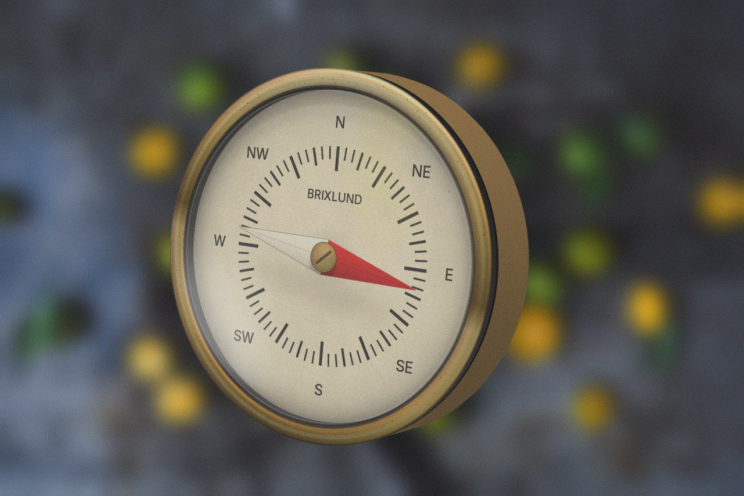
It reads 100 °
